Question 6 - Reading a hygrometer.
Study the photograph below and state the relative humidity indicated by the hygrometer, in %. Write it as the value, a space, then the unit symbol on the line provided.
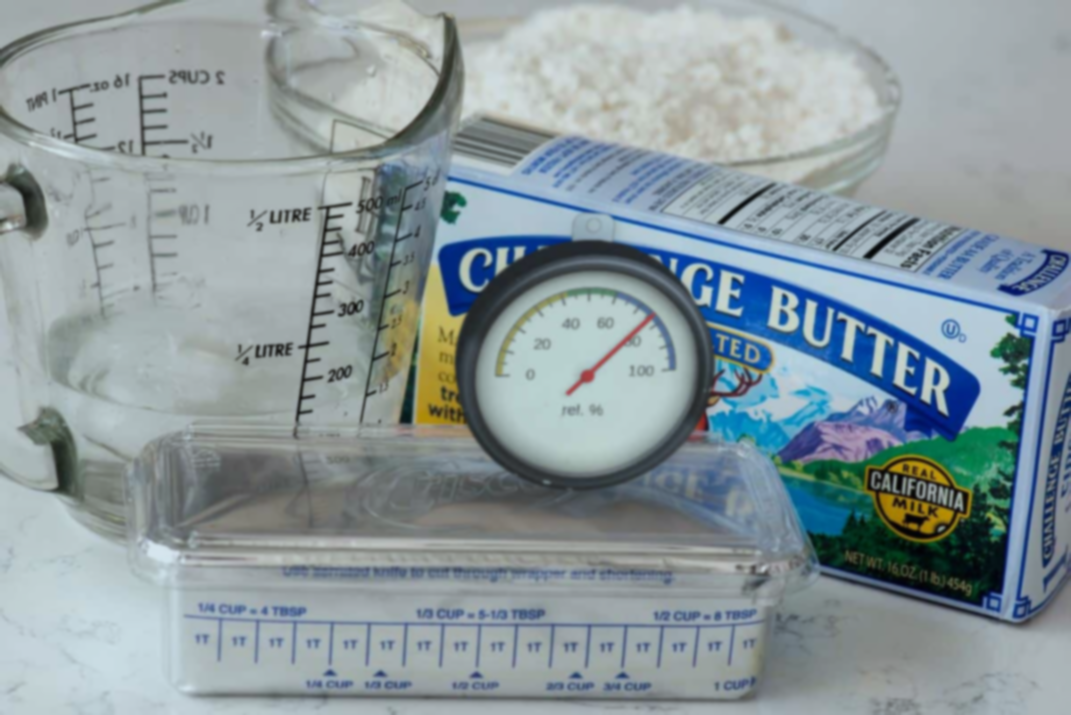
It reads 75 %
